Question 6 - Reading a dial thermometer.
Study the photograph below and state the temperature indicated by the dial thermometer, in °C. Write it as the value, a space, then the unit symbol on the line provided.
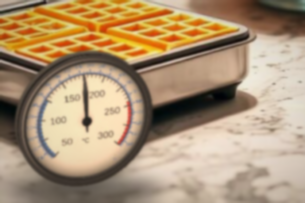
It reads 175 °C
